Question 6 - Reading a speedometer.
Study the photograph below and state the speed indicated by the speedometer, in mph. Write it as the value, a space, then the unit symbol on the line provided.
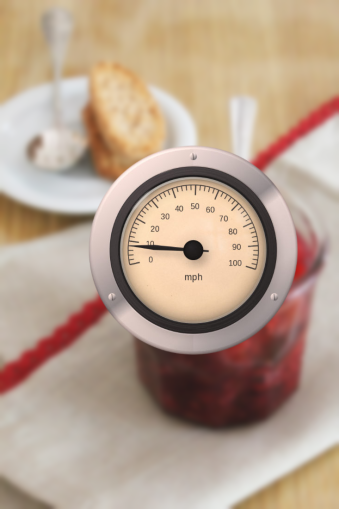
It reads 8 mph
